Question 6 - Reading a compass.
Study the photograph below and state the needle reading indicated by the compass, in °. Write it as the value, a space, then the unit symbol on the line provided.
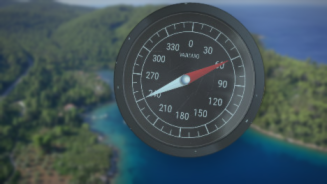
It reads 60 °
